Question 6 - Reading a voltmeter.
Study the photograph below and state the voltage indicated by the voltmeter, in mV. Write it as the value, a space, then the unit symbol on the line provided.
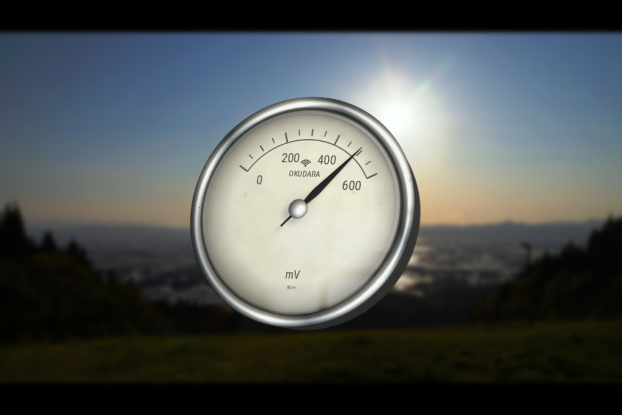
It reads 500 mV
